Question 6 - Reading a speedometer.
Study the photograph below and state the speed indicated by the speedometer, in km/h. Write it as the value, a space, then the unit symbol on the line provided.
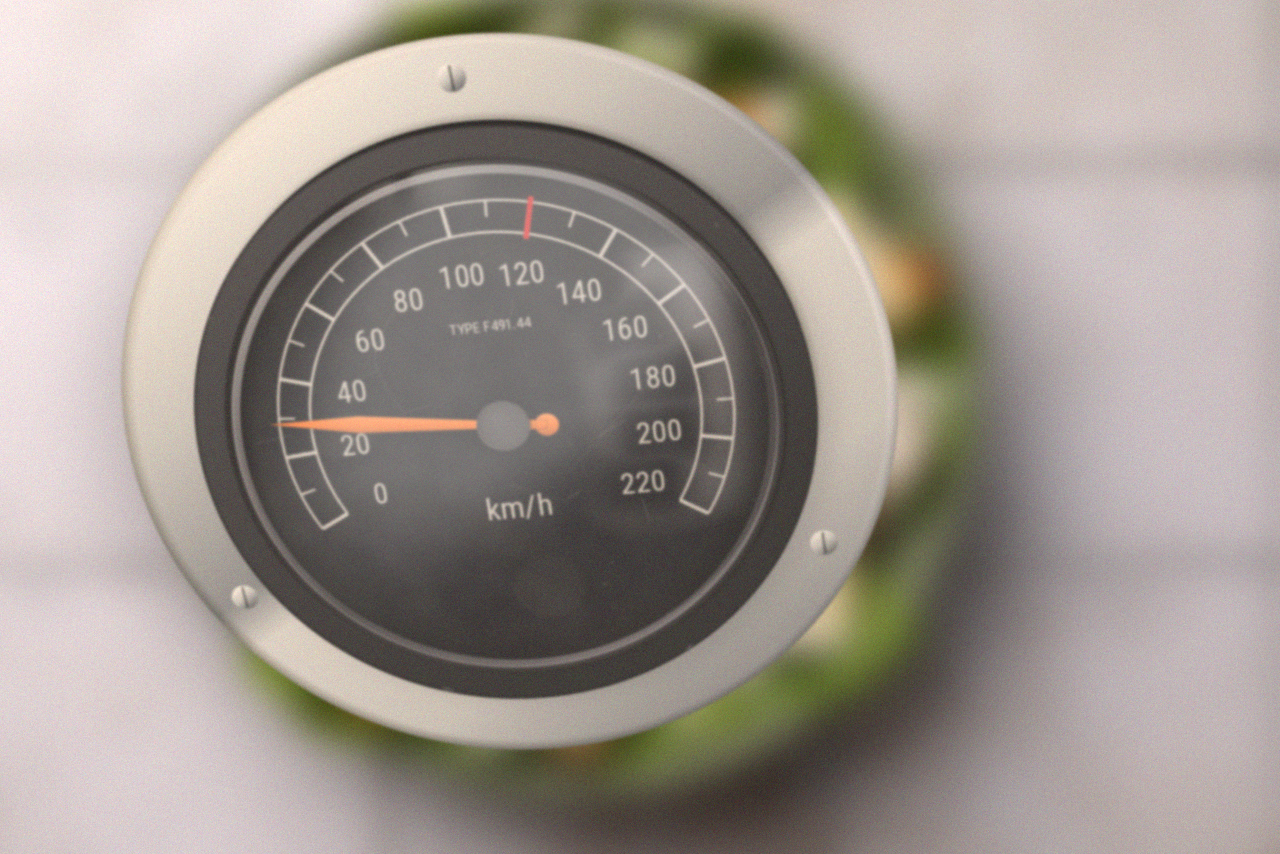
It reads 30 km/h
